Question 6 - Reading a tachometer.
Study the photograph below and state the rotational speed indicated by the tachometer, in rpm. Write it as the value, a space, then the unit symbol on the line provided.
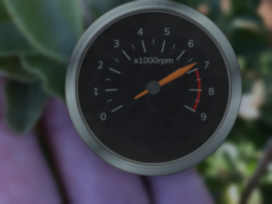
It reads 6750 rpm
